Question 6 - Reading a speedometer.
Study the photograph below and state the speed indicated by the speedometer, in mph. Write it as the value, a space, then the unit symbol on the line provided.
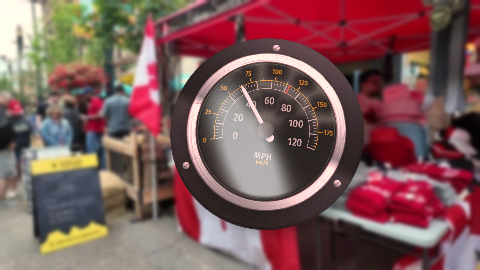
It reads 40 mph
